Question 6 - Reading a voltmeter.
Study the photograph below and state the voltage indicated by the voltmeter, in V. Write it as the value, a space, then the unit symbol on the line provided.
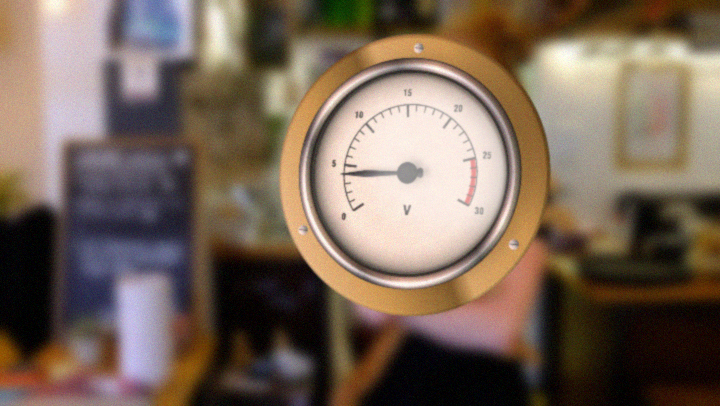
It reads 4 V
